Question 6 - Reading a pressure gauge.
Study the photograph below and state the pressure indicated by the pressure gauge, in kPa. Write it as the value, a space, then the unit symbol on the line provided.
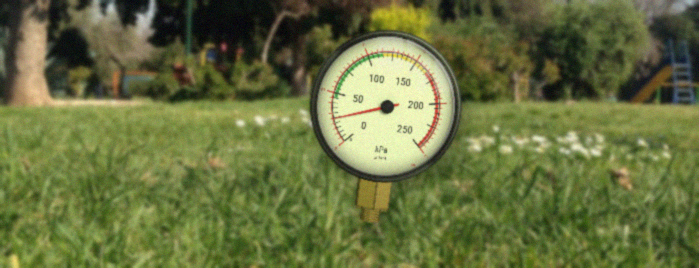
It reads 25 kPa
